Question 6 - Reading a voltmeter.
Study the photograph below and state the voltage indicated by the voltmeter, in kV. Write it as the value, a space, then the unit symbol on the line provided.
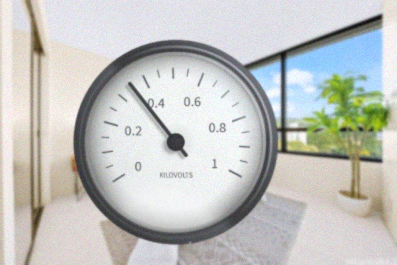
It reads 0.35 kV
